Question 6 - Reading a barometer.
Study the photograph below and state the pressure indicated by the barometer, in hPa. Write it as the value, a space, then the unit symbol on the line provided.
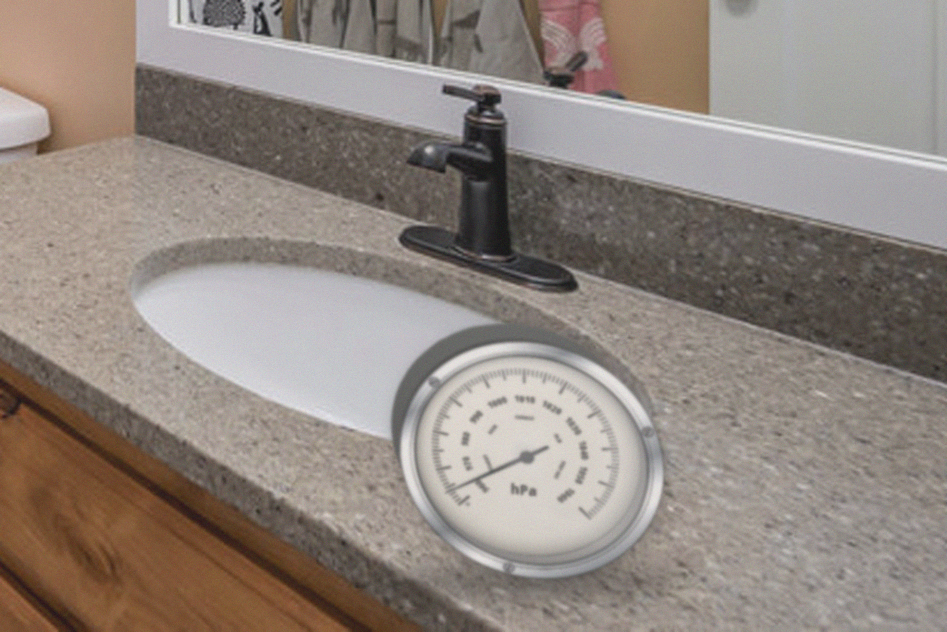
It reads 965 hPa
